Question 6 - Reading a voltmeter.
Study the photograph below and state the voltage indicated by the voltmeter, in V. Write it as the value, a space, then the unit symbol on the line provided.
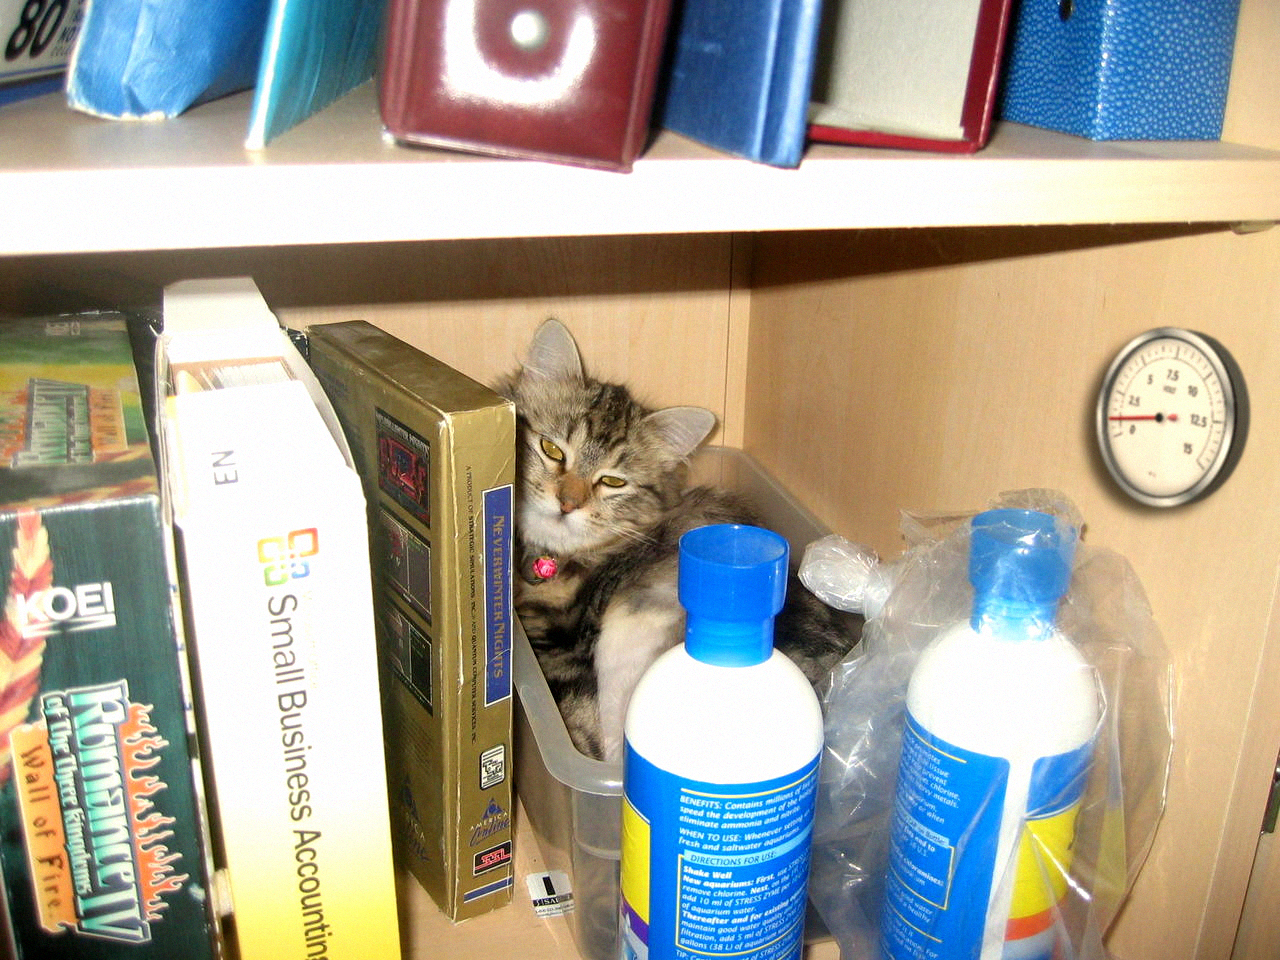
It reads 1 V
